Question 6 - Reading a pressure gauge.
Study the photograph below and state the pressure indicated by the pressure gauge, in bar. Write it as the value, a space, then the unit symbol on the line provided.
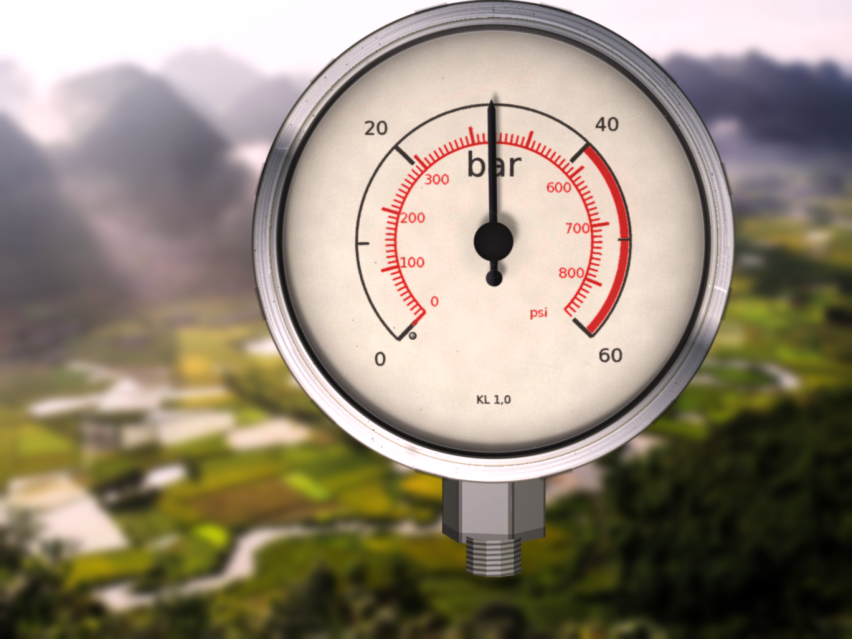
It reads 30 bar
